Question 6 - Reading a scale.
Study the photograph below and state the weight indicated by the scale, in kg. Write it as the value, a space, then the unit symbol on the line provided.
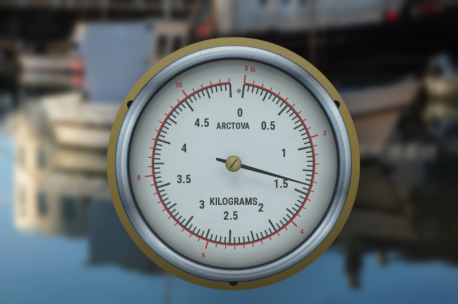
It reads 1.4 kg
